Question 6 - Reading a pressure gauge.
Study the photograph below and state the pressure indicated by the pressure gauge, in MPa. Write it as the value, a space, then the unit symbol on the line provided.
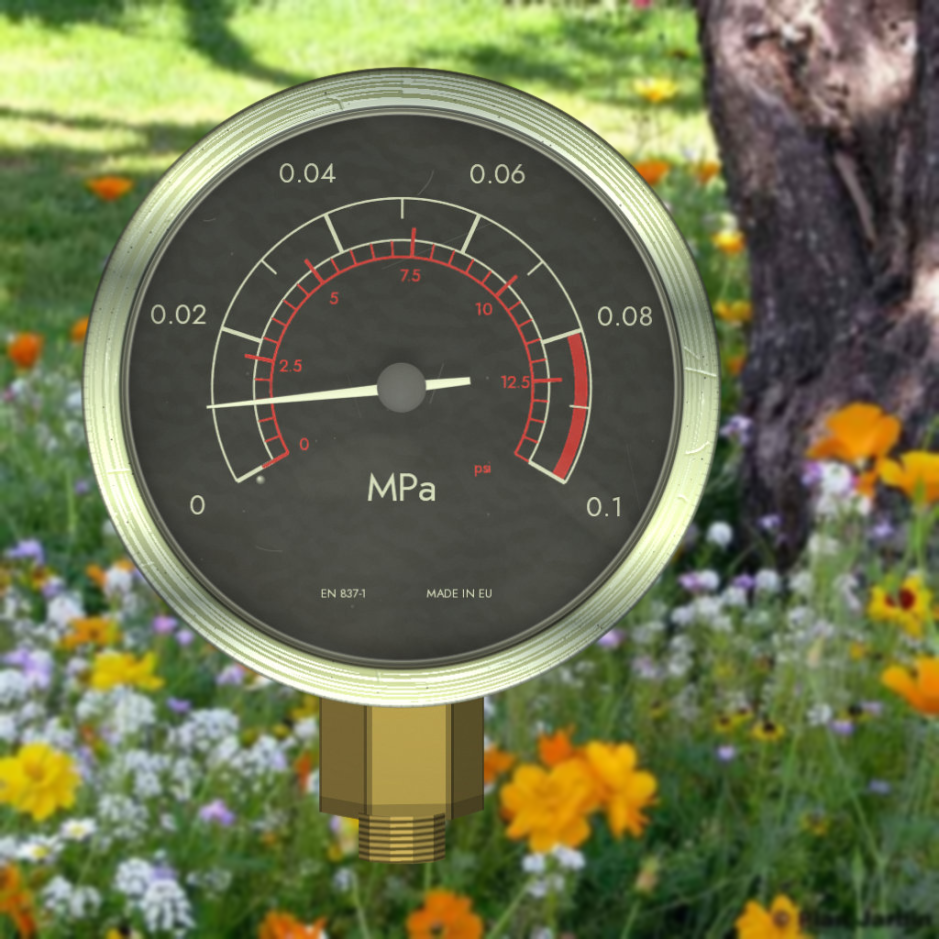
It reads 0.01 MPa
